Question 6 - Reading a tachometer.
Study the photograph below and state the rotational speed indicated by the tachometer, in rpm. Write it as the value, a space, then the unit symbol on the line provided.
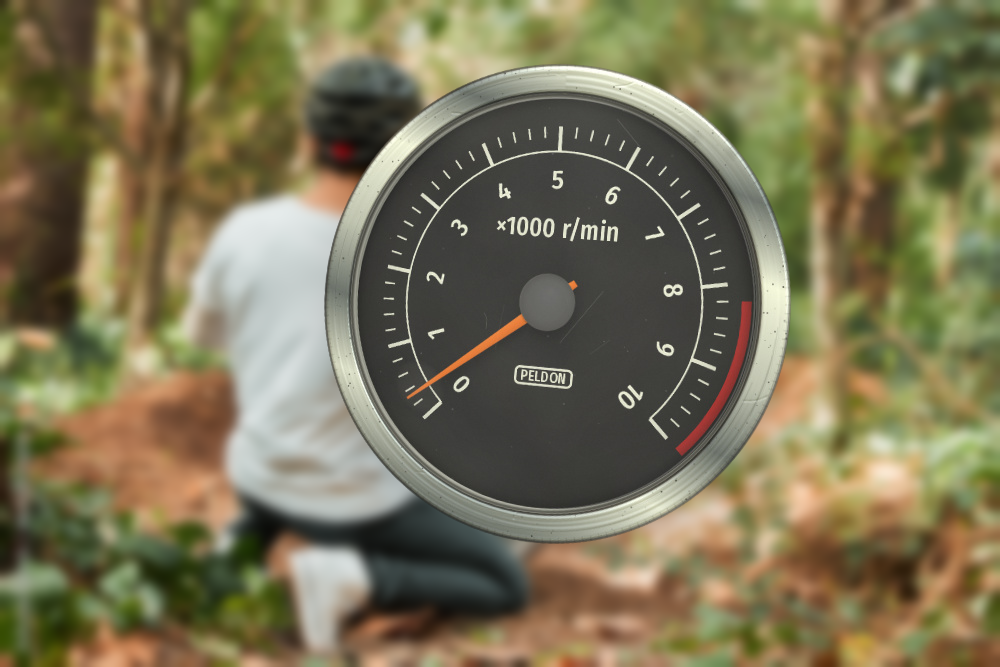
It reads 300 rpm
